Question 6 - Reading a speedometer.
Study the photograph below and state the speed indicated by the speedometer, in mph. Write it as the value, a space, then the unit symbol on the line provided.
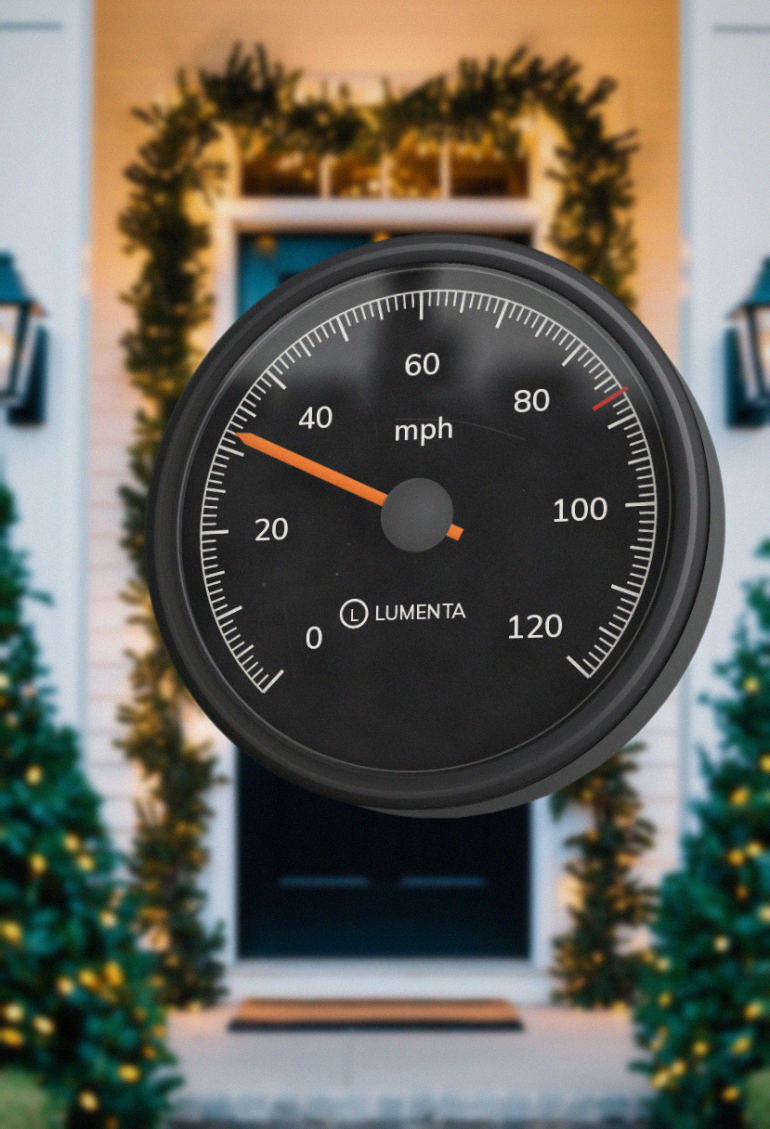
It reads 32 mph
